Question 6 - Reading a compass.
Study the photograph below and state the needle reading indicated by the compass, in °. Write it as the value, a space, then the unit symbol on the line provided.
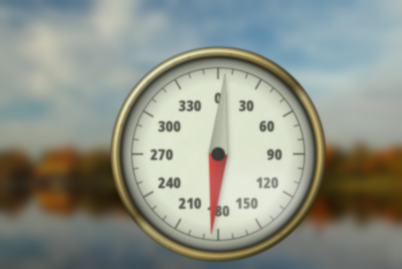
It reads 185 °
